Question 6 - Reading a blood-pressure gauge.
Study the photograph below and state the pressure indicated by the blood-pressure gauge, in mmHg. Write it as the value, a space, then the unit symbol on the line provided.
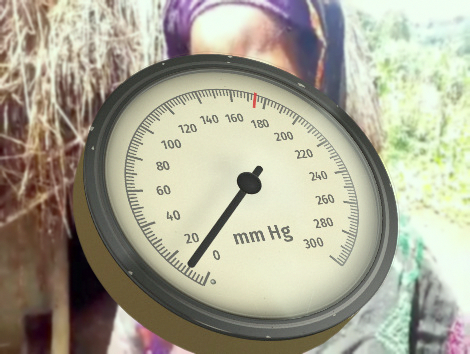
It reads 10 mmHg
